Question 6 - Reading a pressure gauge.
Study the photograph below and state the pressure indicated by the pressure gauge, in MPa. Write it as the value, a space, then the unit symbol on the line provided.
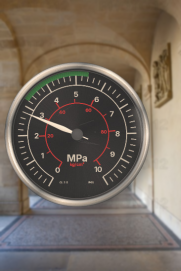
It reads 2.8 MPa
